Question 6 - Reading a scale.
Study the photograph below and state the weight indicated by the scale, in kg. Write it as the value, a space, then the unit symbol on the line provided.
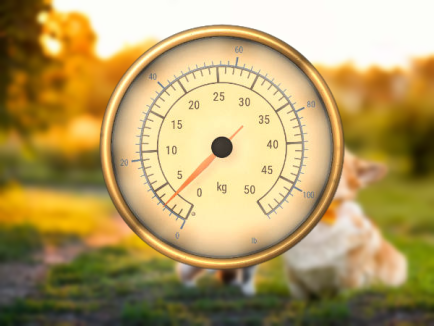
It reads 3 kg
